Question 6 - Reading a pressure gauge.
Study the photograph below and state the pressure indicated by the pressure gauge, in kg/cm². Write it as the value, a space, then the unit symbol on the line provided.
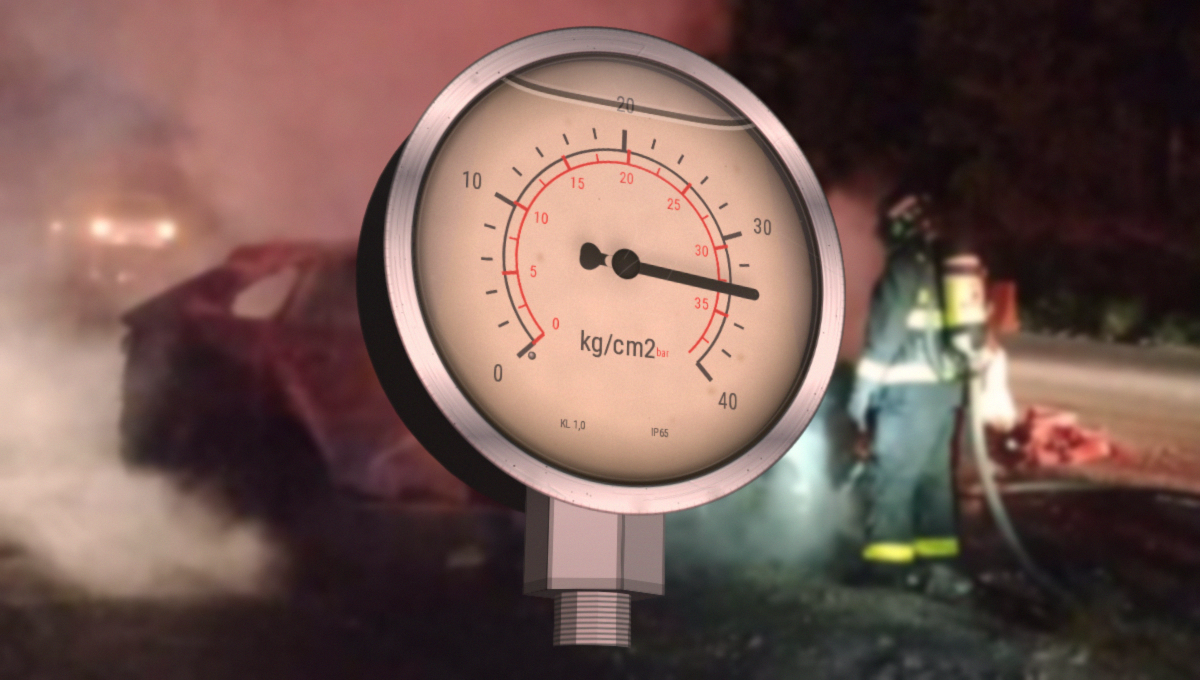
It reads 34 kg/cm²
